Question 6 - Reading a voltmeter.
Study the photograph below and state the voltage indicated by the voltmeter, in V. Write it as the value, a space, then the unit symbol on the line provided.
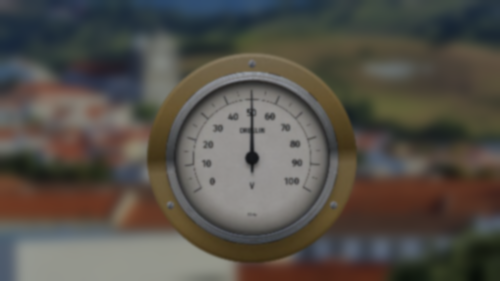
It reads 50 V
